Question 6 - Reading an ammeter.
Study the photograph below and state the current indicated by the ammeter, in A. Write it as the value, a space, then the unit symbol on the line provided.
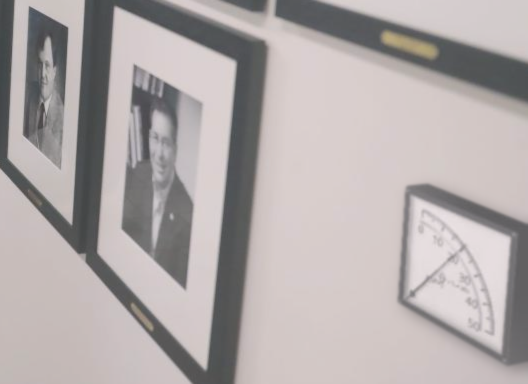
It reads 20 A
